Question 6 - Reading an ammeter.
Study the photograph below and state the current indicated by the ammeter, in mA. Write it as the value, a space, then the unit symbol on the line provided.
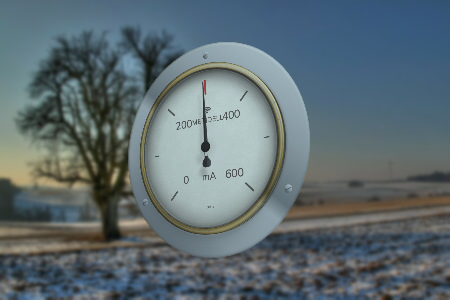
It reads 300 mA
